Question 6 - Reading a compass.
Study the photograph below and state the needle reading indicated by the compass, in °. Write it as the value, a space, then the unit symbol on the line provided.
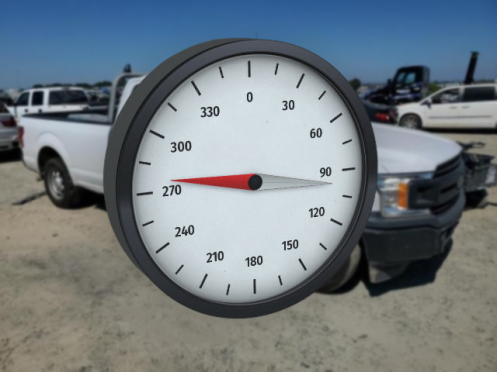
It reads 277.5 °
